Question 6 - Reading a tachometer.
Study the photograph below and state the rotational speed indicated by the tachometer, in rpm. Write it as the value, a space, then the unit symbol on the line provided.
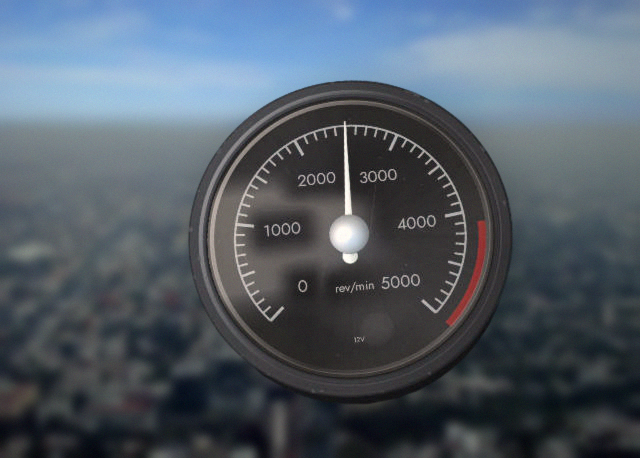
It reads 2500 rpm
